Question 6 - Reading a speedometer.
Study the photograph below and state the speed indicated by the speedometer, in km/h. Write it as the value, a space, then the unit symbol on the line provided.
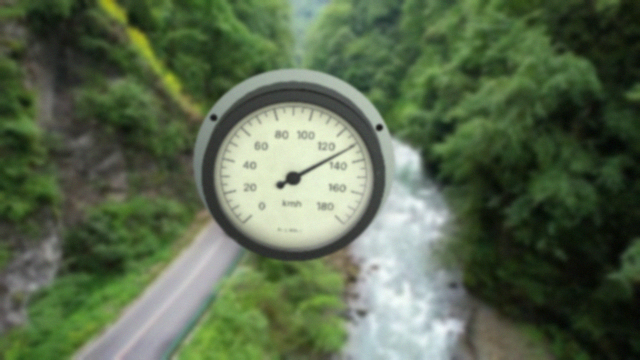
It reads 130 km/h
